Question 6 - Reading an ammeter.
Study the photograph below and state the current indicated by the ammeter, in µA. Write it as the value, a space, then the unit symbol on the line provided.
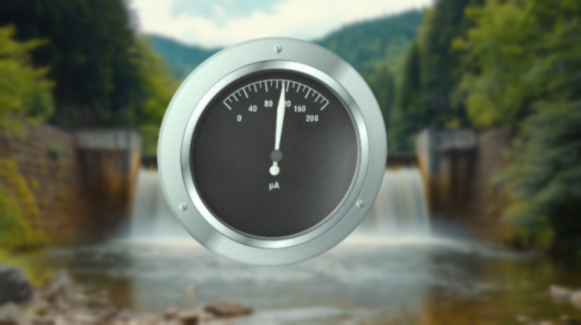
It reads 110 µA
